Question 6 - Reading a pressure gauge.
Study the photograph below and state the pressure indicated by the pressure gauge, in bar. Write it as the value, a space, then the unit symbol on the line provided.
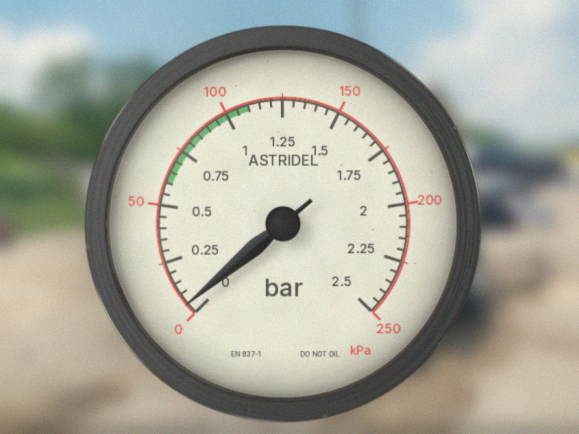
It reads 0.05 bar
